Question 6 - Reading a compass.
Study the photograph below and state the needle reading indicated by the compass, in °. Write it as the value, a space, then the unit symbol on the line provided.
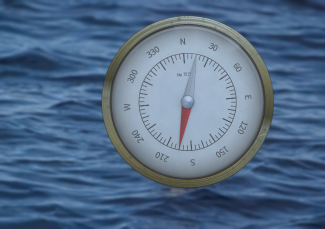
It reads 195 °
